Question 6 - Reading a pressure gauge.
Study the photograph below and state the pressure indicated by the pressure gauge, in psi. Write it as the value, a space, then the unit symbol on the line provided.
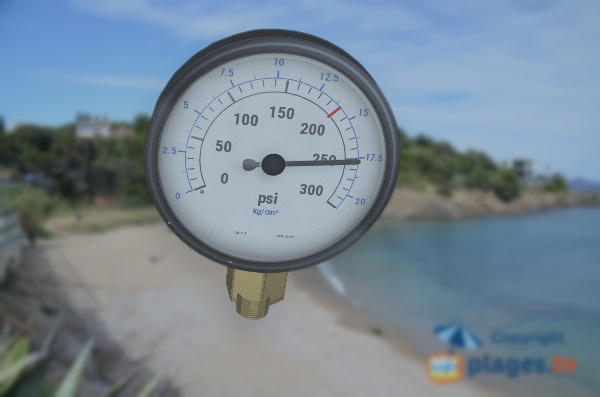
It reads 250 psi
